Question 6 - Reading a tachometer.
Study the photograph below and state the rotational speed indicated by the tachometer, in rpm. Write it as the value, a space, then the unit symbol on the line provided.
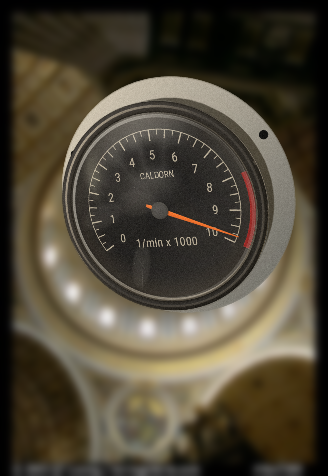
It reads 9750 rpm
